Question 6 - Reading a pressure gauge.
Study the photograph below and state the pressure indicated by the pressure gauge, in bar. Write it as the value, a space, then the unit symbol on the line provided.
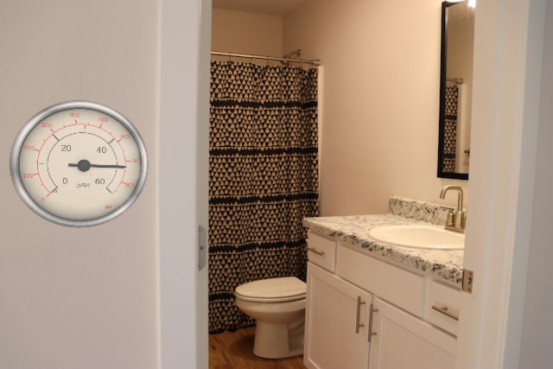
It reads 50 bar
